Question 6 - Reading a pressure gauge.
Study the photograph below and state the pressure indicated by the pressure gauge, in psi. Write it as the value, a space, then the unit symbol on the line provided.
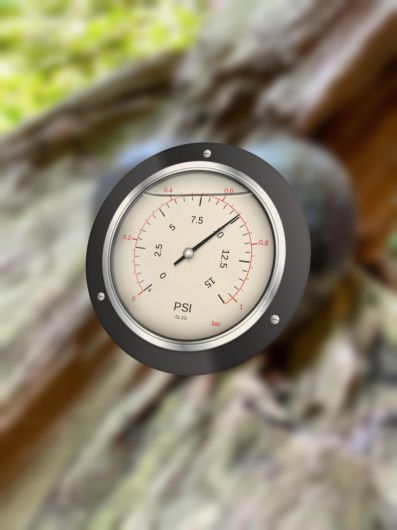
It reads 10 psi
